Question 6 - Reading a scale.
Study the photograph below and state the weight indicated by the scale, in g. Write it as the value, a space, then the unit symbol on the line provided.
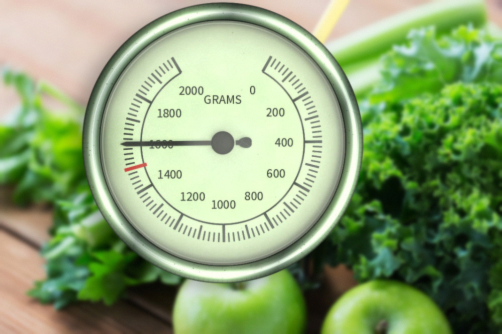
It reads 1600 g
